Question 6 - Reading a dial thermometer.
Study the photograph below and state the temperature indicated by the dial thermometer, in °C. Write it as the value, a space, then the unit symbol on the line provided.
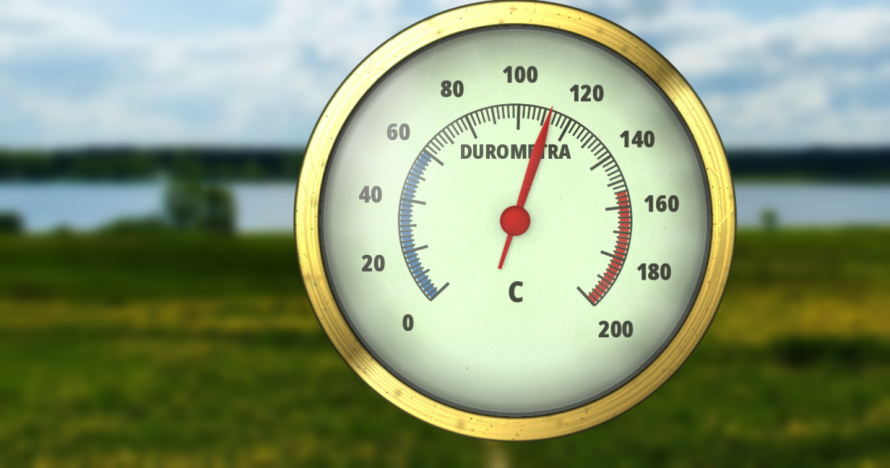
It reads 112 °C
